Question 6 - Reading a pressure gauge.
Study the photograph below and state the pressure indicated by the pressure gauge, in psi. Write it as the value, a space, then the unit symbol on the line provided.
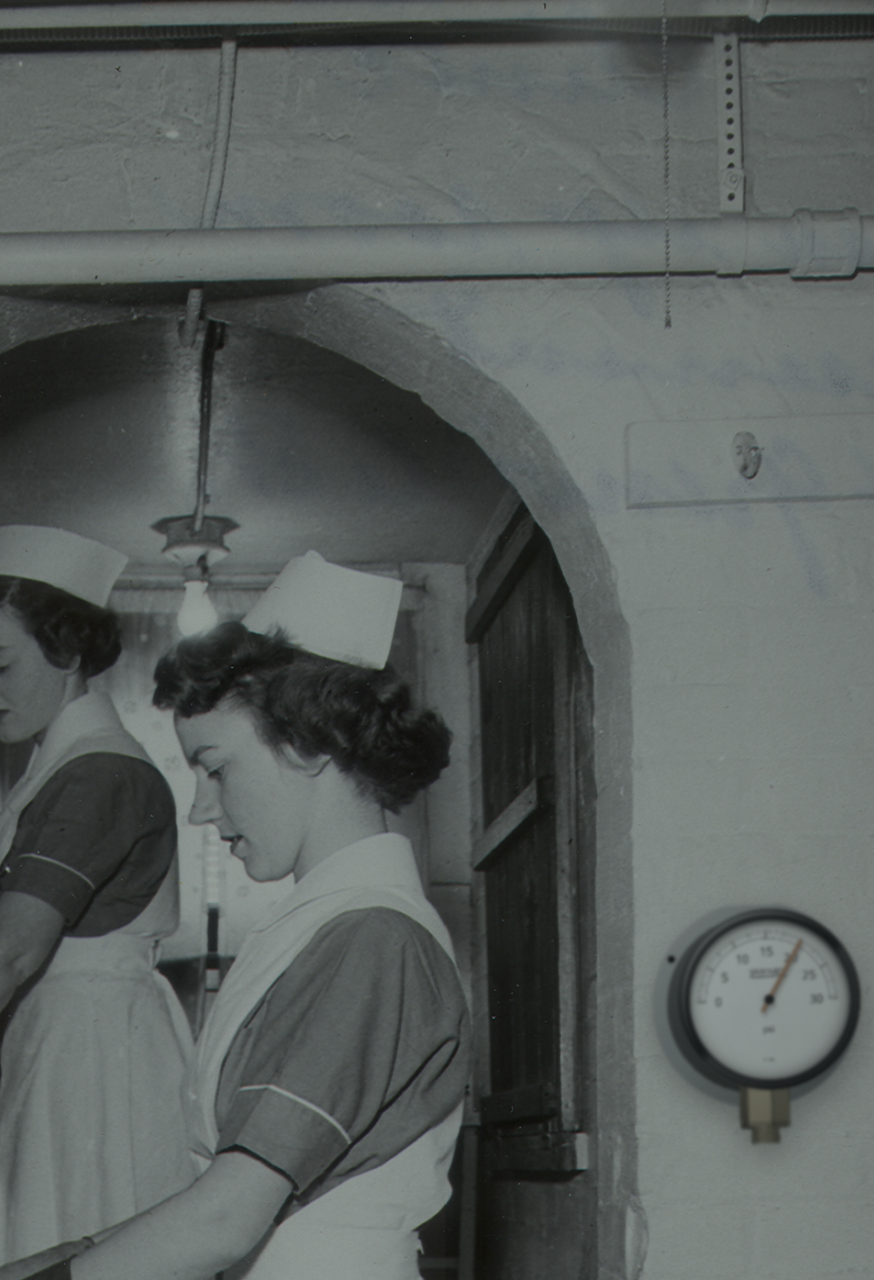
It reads 20 psi
